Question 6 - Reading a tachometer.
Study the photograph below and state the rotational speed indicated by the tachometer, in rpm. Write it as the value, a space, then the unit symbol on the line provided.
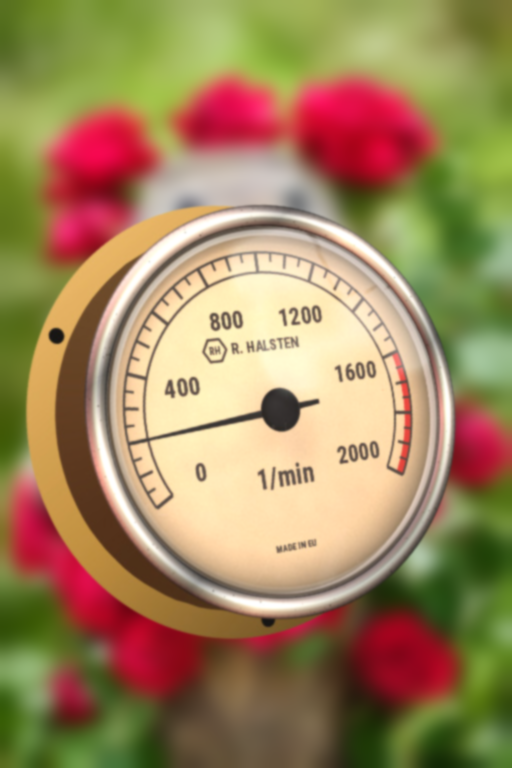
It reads 200 rpm
